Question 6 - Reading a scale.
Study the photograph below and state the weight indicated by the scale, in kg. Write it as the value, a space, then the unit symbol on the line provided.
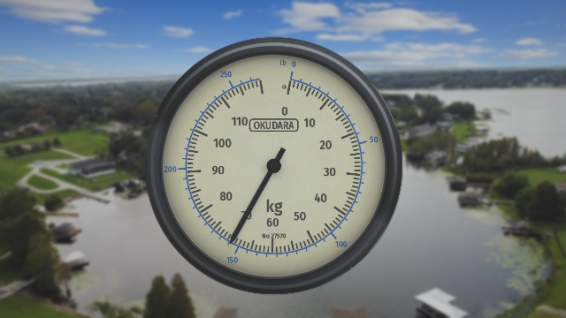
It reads 70 kg
